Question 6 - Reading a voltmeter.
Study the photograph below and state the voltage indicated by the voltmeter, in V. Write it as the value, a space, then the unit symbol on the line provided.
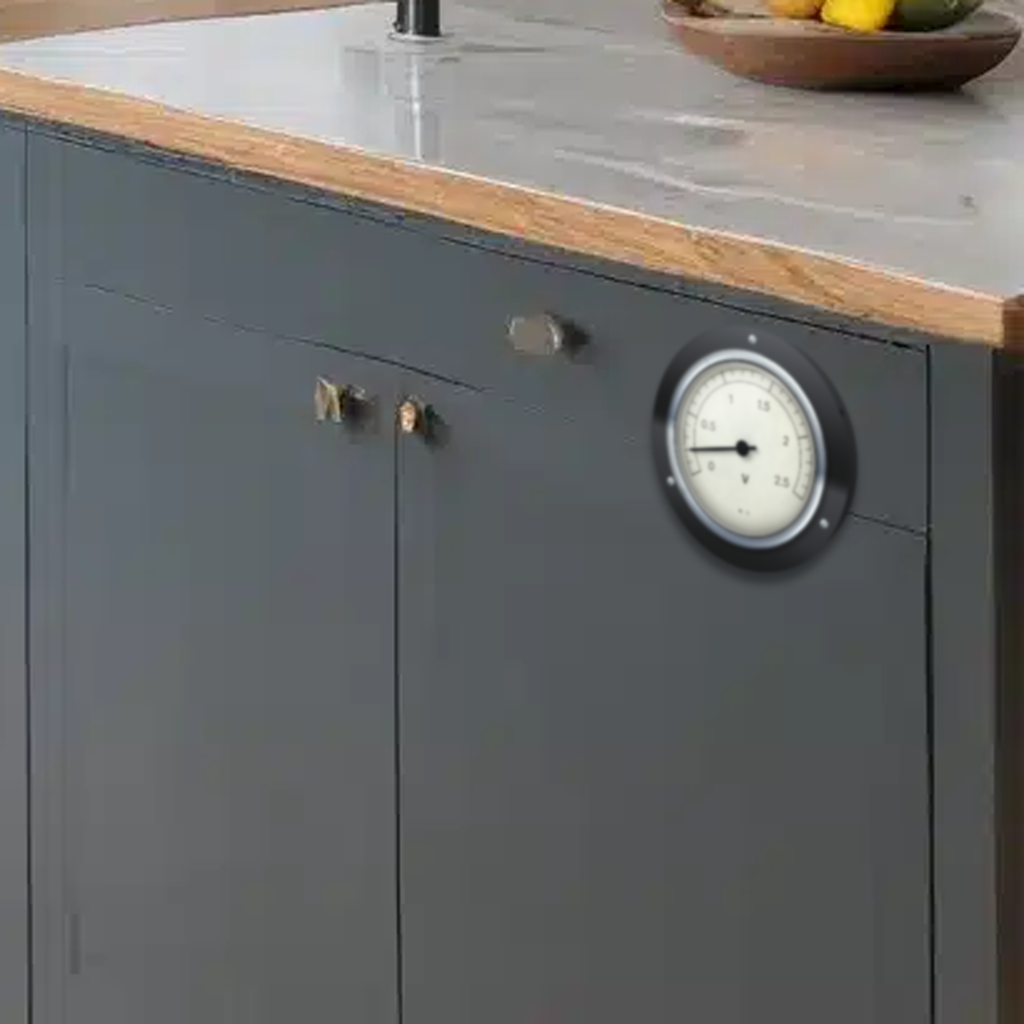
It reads 0.2 V
